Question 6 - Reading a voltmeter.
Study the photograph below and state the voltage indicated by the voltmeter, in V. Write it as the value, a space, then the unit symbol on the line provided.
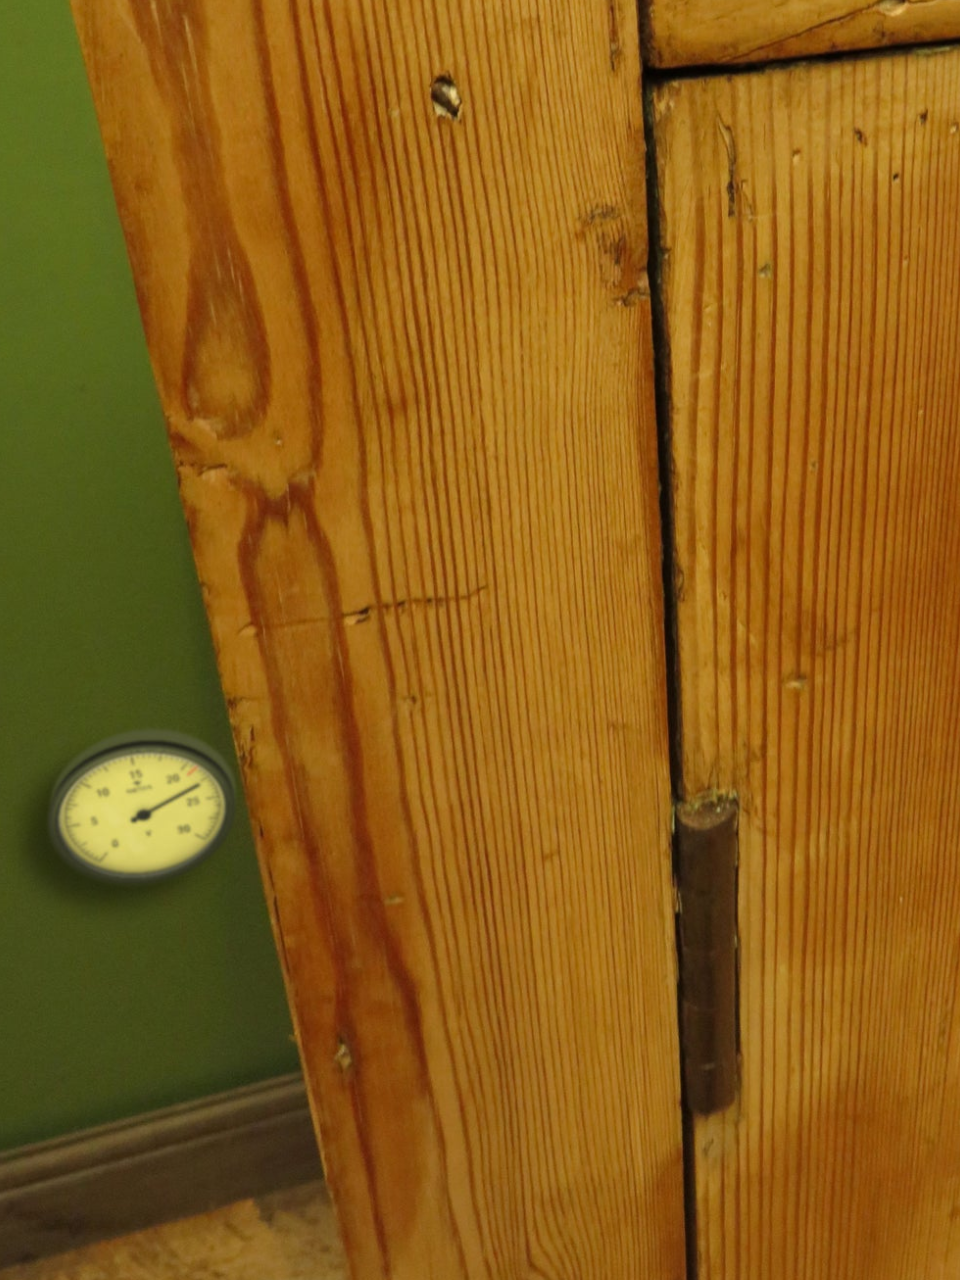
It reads 22.5 V
